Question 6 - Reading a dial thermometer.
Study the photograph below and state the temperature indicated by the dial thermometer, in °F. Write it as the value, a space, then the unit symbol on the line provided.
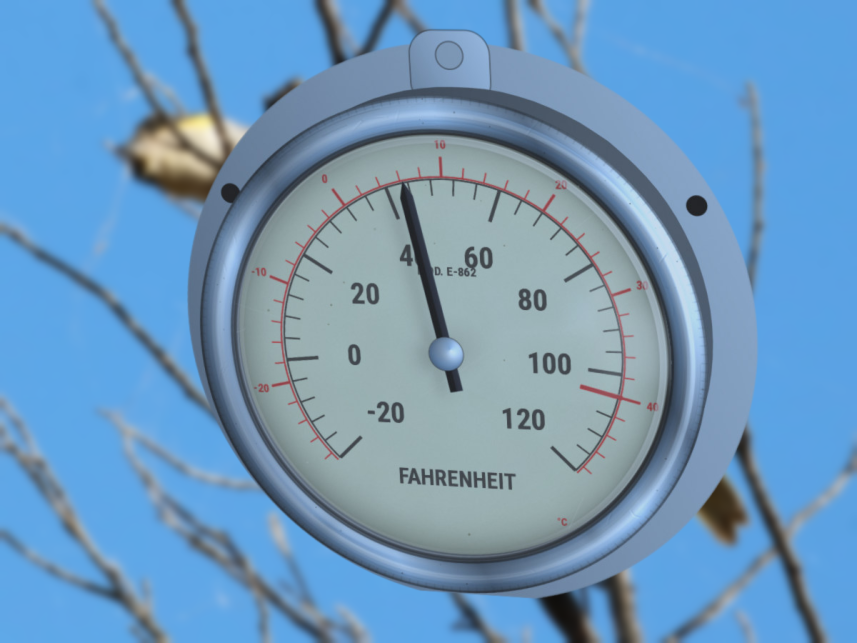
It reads 44 °F
